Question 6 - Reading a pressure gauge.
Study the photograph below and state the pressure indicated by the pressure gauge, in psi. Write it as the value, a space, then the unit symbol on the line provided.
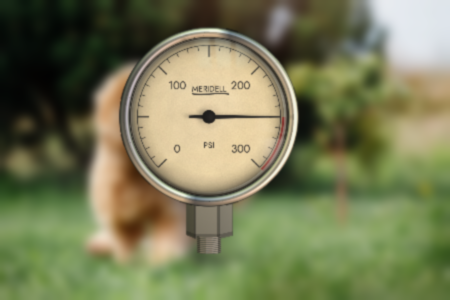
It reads 250 psi
